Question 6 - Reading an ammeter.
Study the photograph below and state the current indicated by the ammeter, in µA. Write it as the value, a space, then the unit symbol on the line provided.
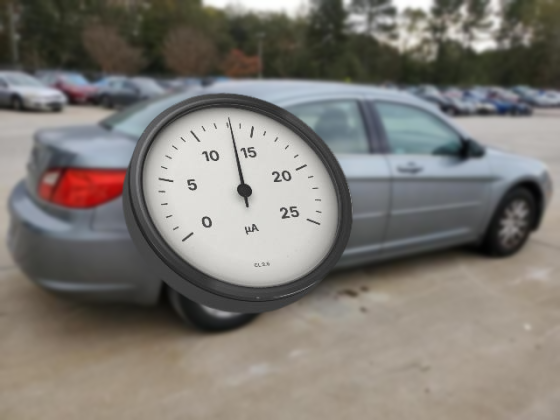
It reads 13 µA
